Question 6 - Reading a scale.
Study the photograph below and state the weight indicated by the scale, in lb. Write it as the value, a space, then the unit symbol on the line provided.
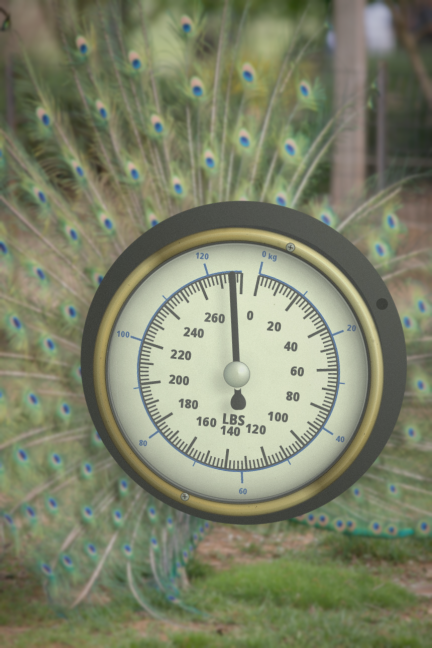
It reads 276 lb
